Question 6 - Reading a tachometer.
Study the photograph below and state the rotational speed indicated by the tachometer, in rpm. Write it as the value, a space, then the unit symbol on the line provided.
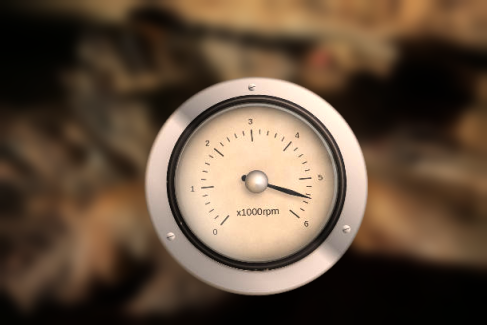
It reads 5500 rpm
